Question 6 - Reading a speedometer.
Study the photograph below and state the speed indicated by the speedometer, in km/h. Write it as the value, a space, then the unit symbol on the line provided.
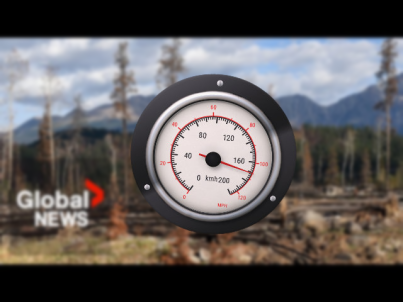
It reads 170 km/h
